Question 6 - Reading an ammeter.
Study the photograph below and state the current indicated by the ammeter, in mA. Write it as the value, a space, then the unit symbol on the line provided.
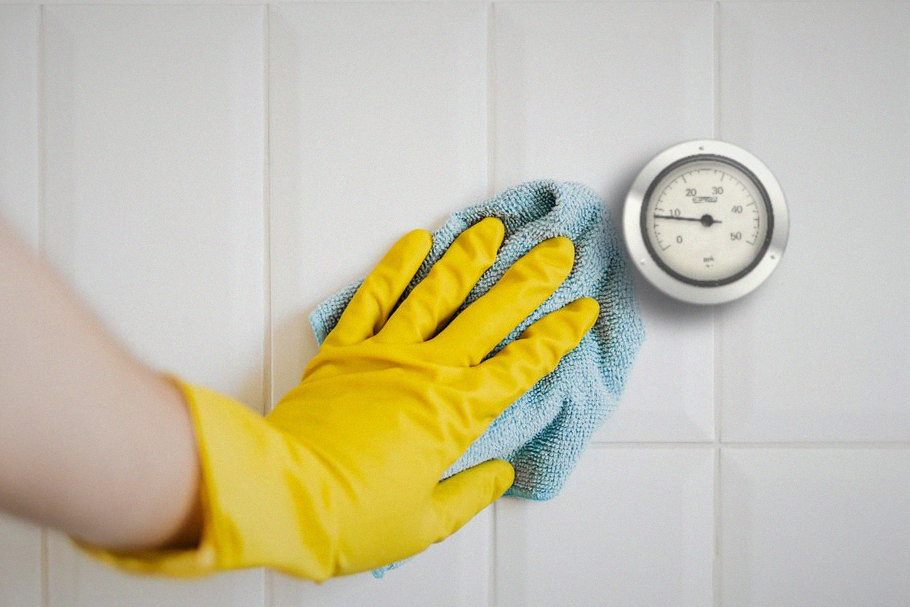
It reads 8 mA
